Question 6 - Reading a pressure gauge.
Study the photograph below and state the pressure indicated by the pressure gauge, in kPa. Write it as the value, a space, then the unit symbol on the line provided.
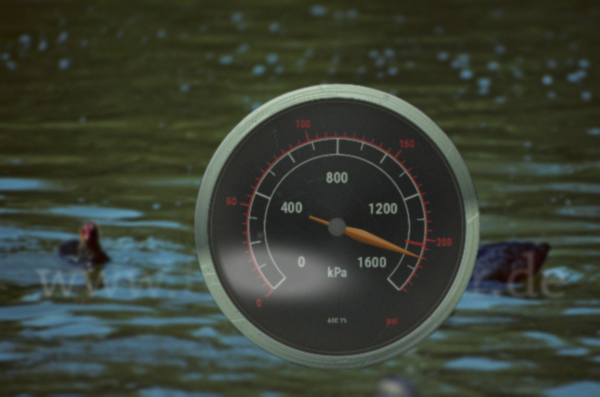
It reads 1450 kPa
